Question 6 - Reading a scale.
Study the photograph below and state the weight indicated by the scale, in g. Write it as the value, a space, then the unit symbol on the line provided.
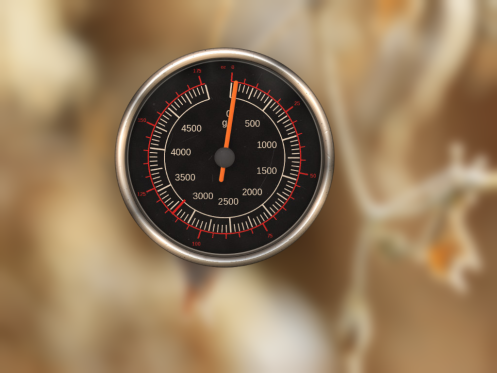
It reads 50 g
